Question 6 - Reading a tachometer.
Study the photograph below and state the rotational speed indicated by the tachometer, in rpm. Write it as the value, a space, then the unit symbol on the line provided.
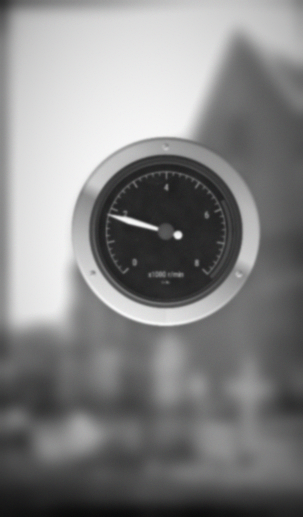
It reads 1800 rpm
